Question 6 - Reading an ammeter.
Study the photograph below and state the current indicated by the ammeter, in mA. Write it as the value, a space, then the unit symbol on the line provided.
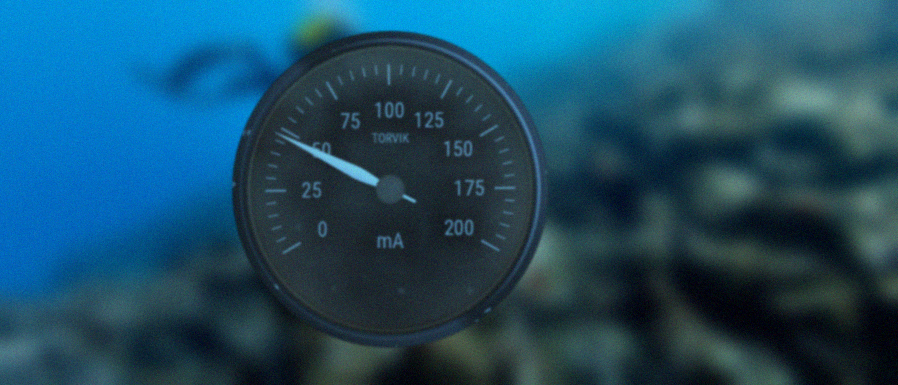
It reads 47.5 mA
